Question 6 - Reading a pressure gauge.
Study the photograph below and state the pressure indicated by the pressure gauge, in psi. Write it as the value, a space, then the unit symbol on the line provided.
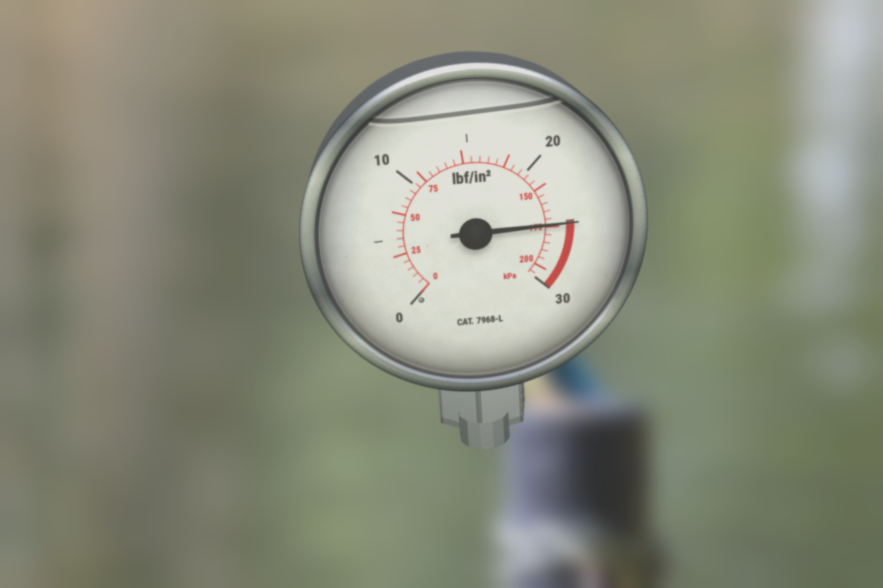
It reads 25 psi
